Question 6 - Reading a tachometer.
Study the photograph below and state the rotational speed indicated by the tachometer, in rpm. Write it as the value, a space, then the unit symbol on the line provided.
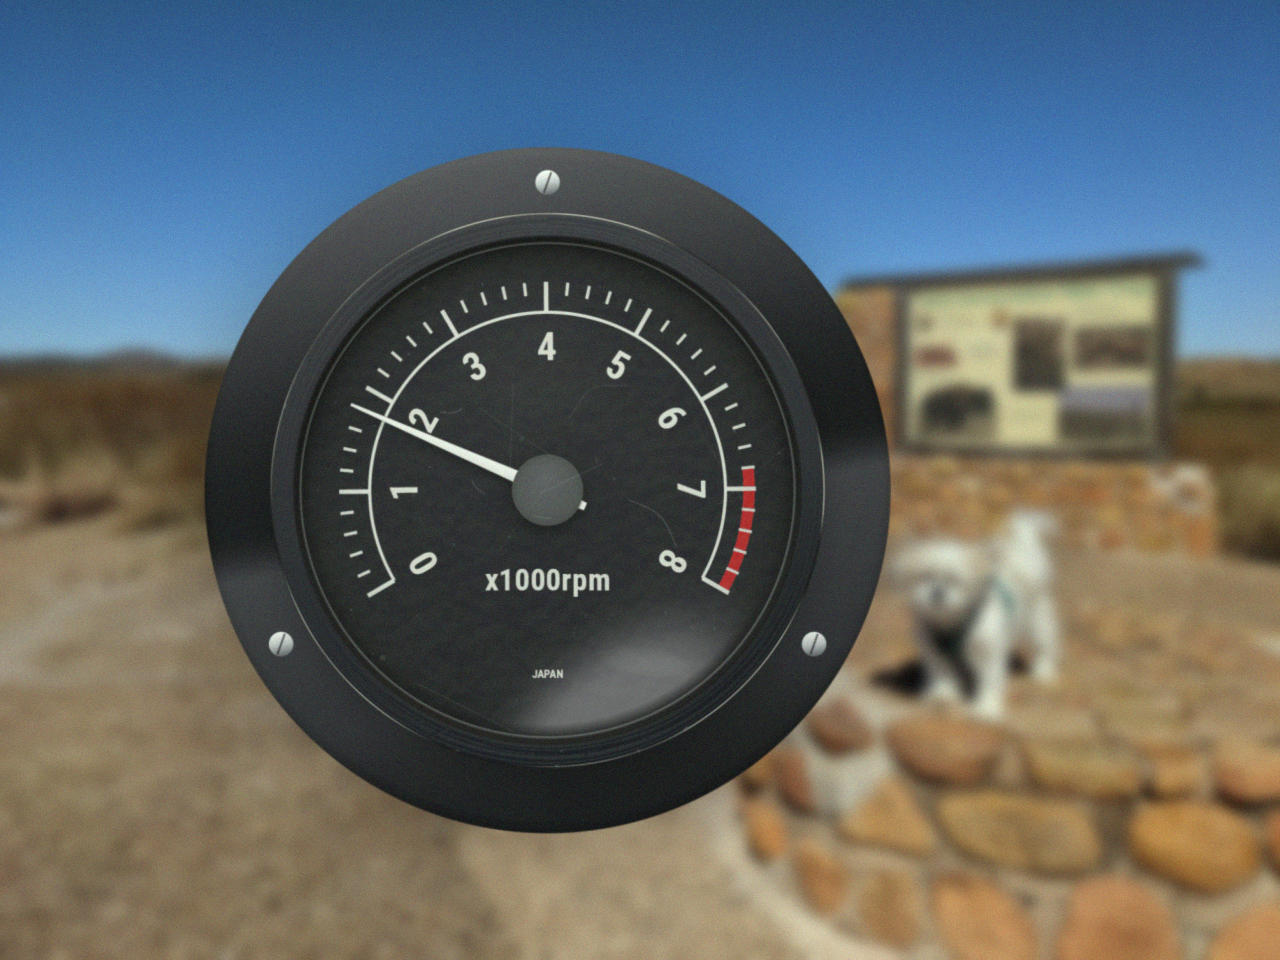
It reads 1800 rpm
